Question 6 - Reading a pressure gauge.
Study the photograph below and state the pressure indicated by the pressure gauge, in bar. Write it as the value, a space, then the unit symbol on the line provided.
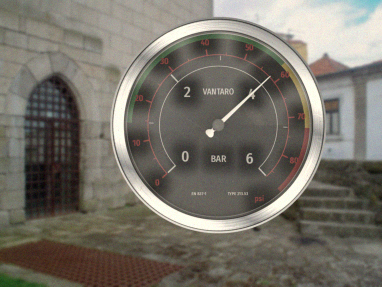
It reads 4 bar
